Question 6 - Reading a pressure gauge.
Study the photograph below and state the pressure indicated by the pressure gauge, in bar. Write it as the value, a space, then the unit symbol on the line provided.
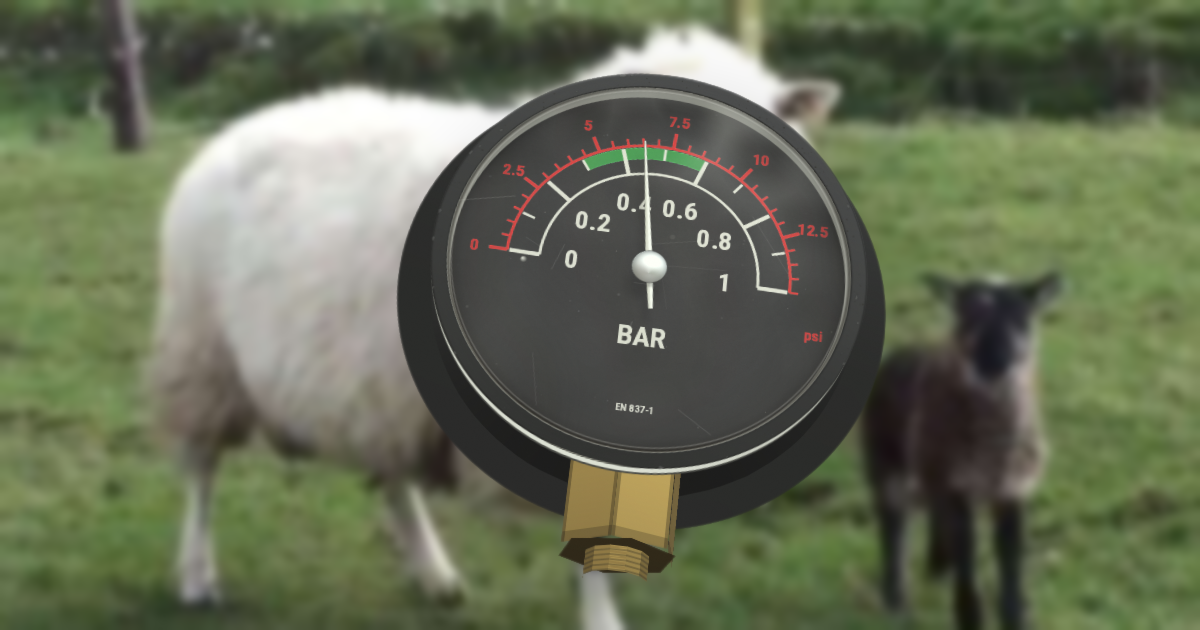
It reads 0.45 bar
